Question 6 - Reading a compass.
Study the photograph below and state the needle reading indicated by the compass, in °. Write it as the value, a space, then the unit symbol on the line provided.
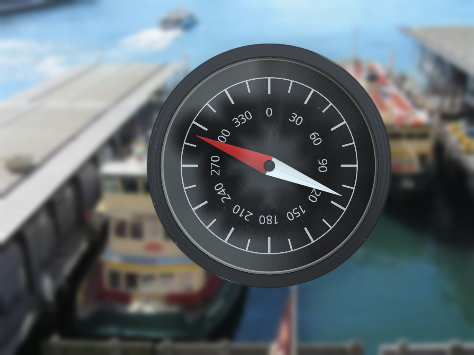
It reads 292.5 °
